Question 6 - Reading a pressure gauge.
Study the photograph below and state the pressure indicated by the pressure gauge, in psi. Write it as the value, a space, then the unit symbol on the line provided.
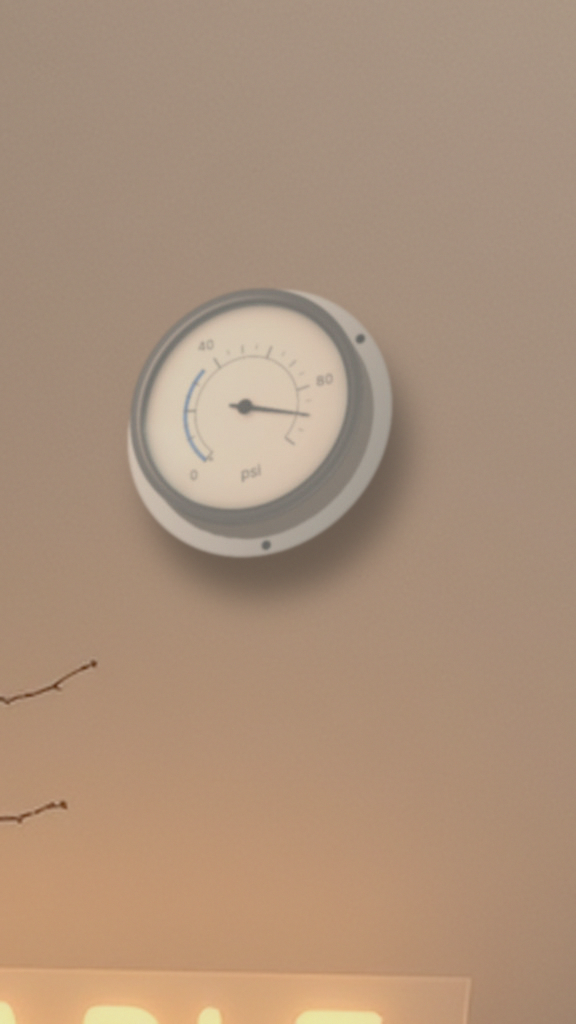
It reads 90 psi
